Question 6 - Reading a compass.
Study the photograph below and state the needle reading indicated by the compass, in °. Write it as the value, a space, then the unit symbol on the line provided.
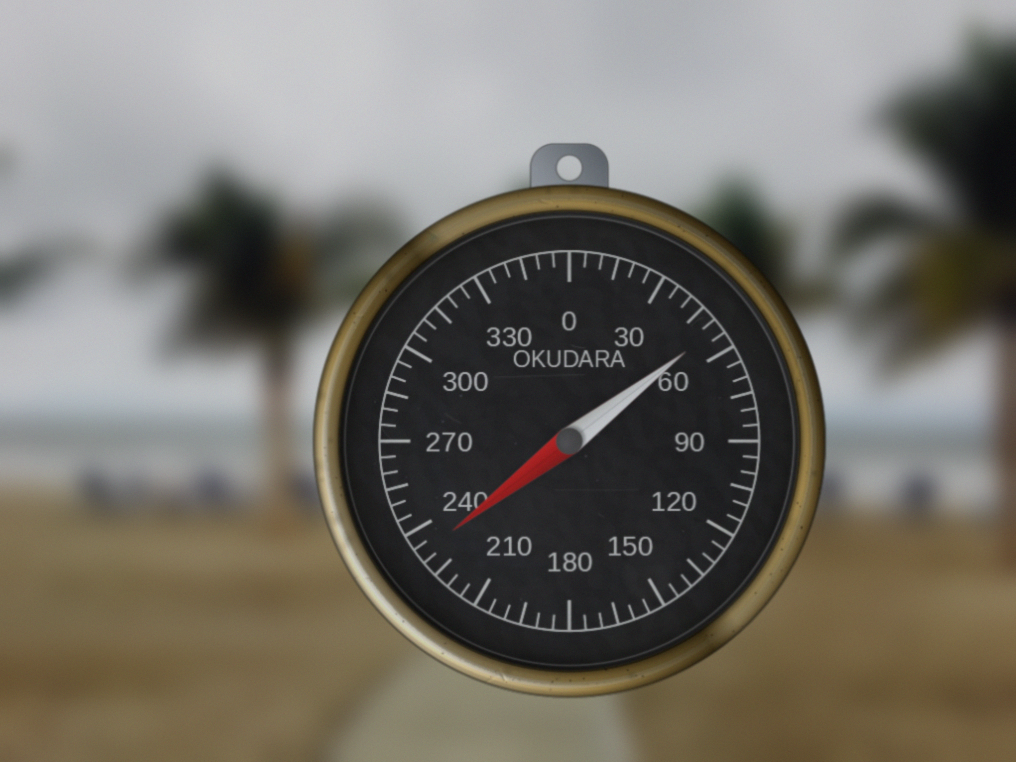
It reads 232.5 °
